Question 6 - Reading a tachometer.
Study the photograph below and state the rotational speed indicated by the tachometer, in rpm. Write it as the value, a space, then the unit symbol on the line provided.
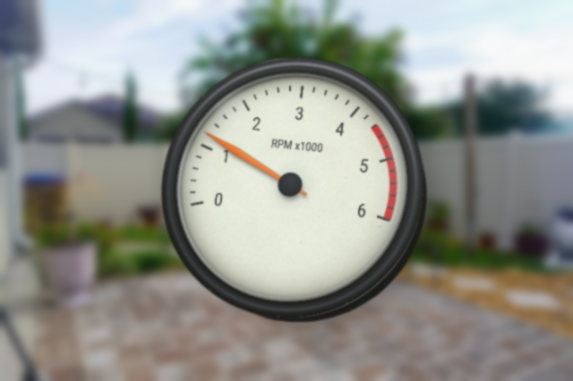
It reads 1200 rpm
